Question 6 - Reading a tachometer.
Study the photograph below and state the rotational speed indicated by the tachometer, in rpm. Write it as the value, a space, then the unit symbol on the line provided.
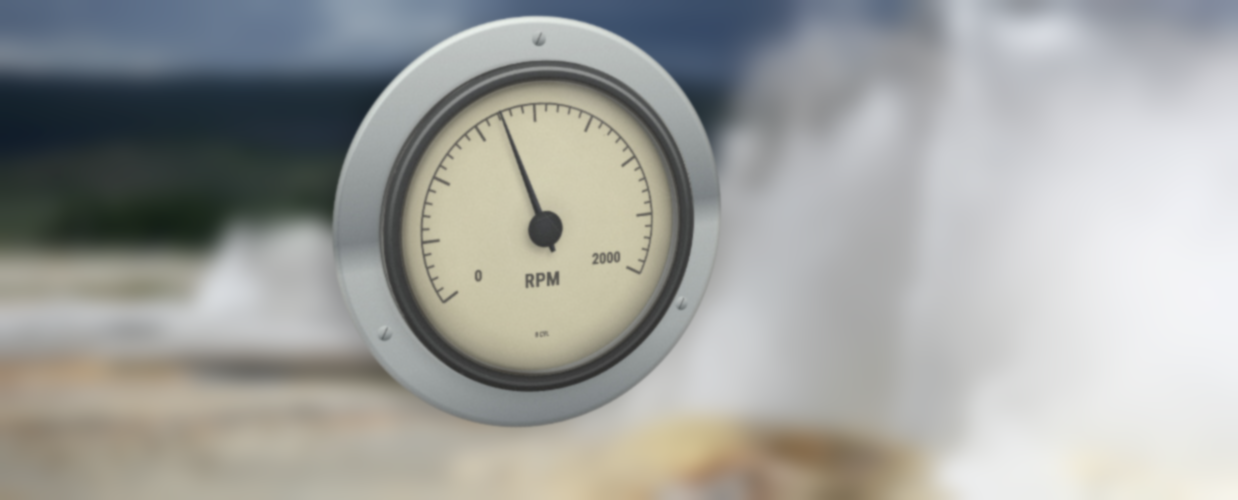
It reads 850 rpm
